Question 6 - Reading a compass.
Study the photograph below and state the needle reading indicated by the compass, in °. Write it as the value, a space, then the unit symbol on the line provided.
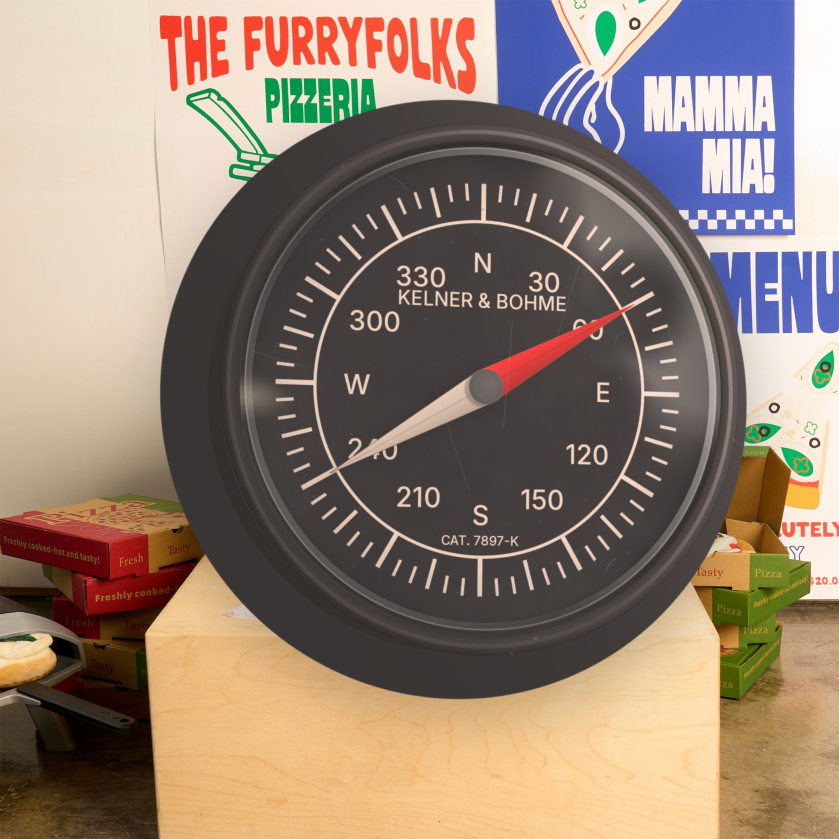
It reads 60 °
